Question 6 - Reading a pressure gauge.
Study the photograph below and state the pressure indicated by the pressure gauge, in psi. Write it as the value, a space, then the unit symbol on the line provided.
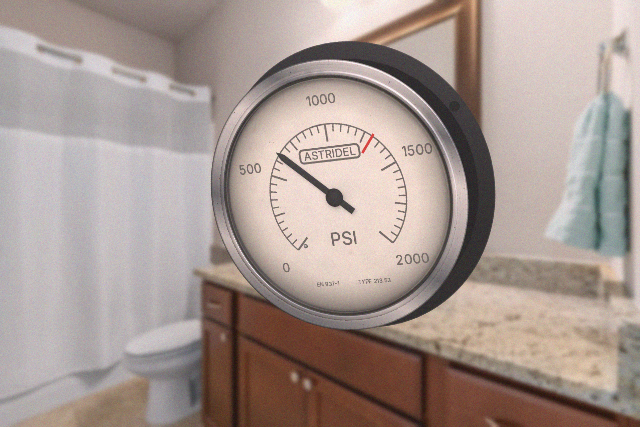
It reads 650 psi
